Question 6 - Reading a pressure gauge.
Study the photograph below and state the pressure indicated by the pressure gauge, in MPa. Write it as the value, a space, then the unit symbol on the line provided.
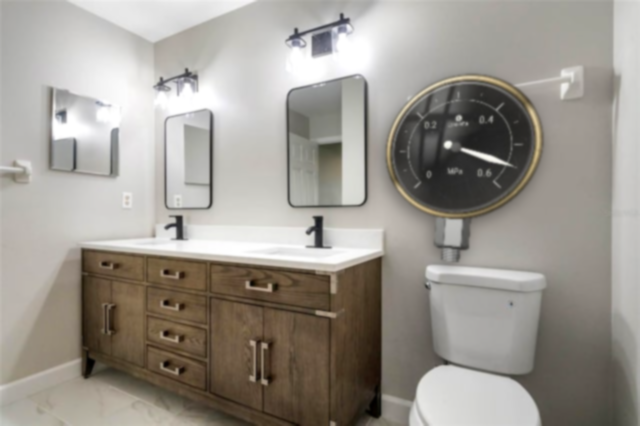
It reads 0.55 MPa
